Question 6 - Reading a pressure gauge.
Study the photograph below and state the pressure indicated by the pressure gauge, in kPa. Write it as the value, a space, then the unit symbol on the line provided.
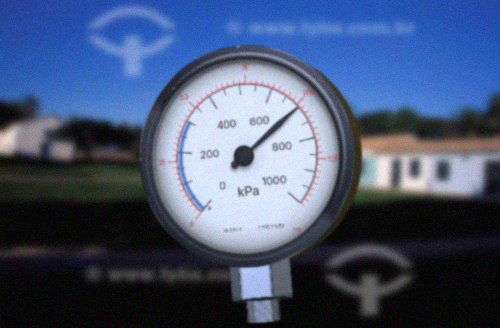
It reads 700 kPa
